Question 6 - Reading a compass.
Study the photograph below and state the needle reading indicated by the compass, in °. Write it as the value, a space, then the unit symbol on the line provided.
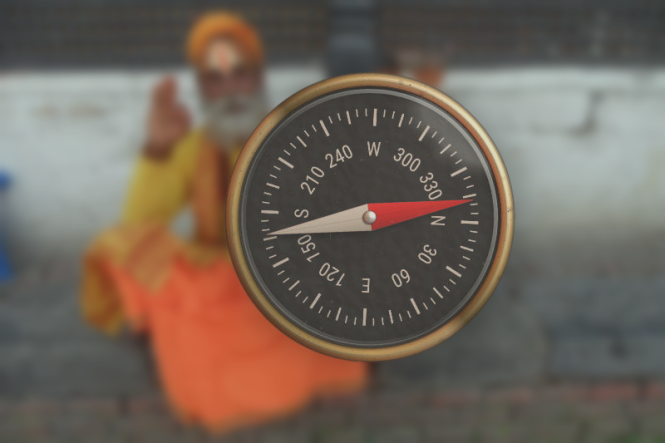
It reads 347.5 °
